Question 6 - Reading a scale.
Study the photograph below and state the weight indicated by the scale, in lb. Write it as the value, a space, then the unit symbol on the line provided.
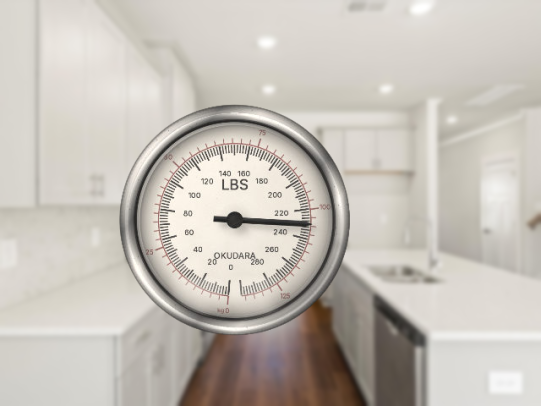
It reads 230 lb
